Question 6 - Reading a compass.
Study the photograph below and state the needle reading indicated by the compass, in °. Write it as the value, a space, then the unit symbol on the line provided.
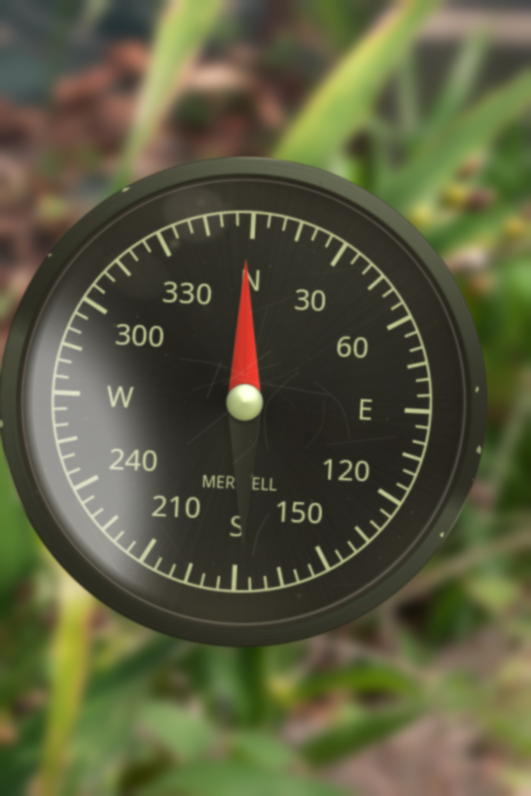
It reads 357.5 °
